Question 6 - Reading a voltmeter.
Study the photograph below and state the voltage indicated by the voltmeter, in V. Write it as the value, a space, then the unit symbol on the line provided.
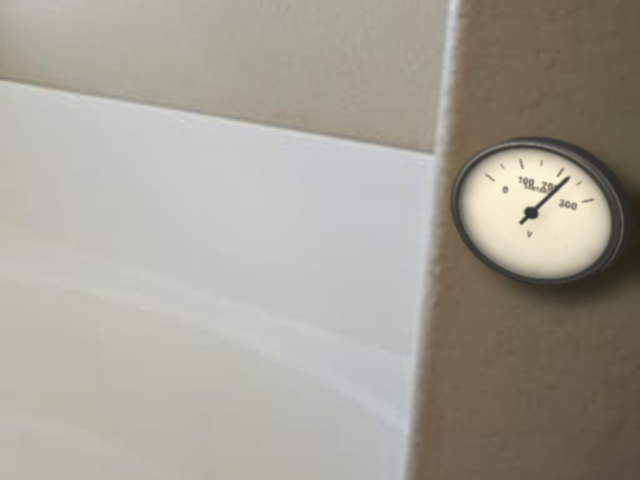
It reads 225 V
